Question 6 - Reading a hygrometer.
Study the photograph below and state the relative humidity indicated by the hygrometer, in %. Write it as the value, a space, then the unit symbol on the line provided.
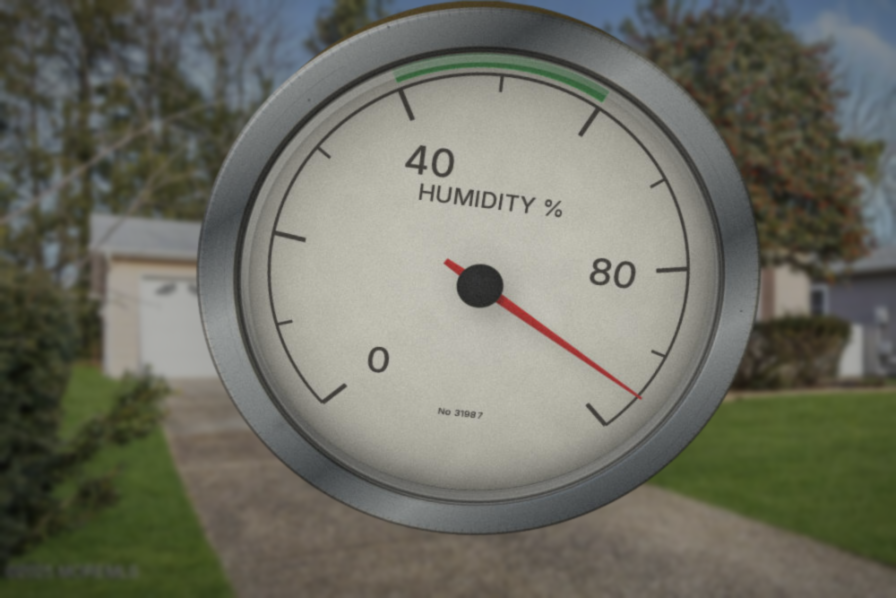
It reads 95 %
